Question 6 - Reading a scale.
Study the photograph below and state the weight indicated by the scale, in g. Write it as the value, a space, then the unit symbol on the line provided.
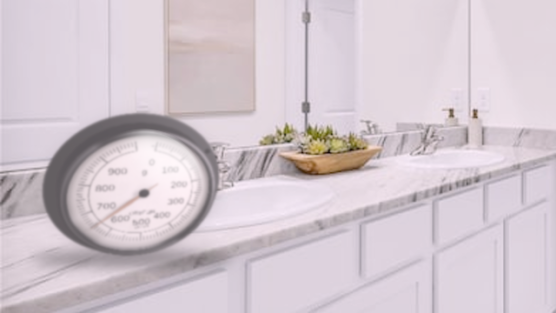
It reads 650 g
